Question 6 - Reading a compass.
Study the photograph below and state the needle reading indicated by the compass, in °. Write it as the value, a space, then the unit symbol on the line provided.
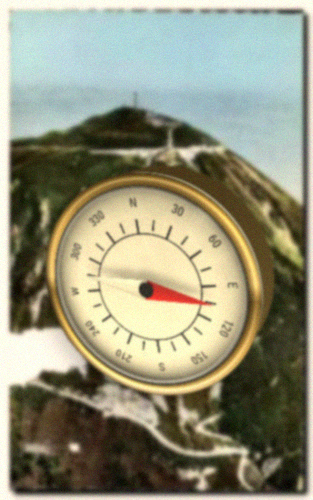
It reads 105 °
